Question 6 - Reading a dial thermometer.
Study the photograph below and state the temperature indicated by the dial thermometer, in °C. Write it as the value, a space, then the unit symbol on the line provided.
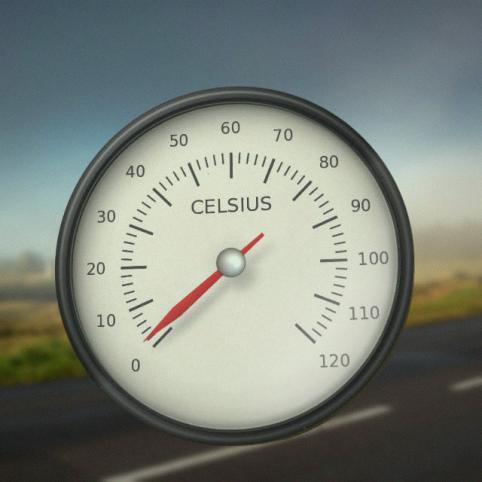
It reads 2 °C
